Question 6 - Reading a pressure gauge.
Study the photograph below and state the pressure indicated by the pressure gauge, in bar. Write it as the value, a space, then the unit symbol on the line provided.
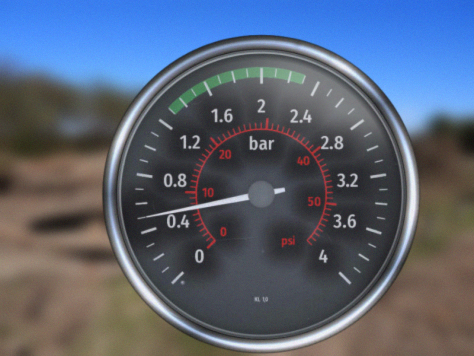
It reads 0.5 bar
